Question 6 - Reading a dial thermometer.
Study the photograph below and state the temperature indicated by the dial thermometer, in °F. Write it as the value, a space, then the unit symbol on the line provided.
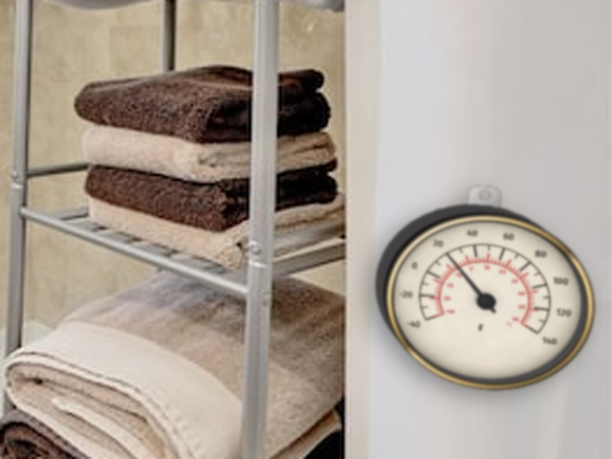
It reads 20 °F
